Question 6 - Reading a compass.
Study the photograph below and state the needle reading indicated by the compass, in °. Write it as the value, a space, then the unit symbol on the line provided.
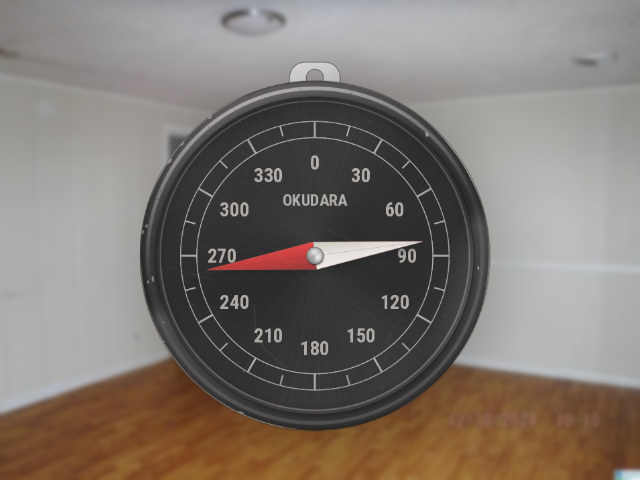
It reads 262.5 °
